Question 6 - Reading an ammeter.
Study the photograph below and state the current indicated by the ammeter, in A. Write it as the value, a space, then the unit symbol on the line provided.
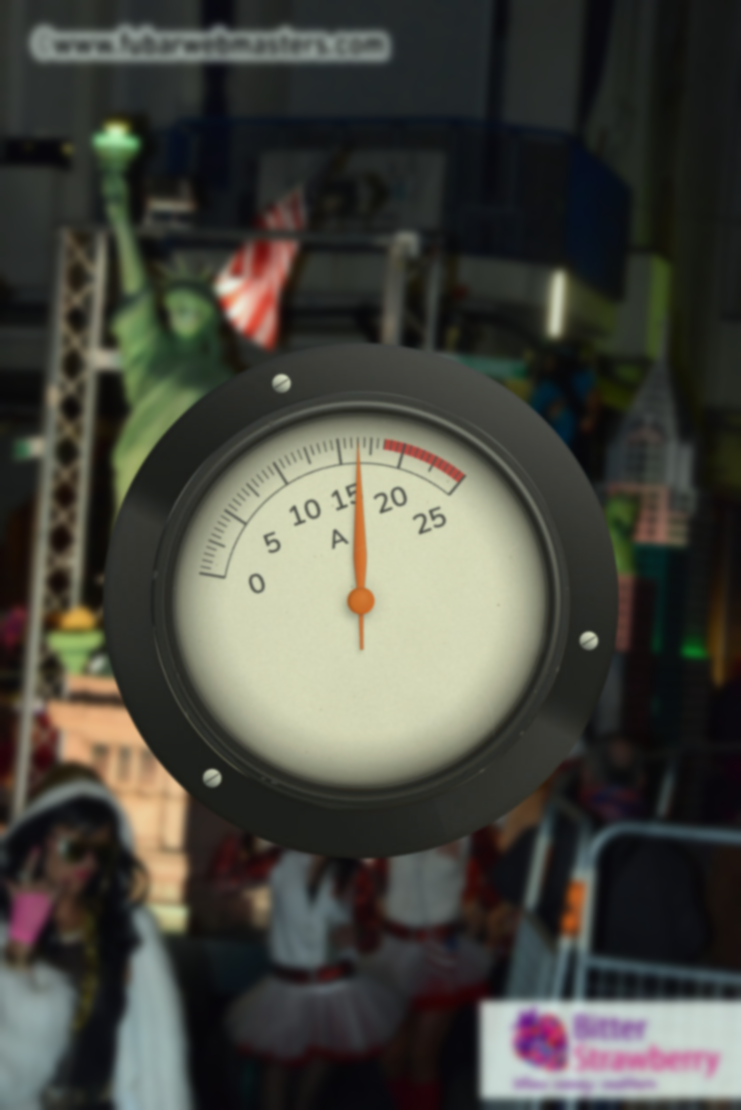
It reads 16.5 A
